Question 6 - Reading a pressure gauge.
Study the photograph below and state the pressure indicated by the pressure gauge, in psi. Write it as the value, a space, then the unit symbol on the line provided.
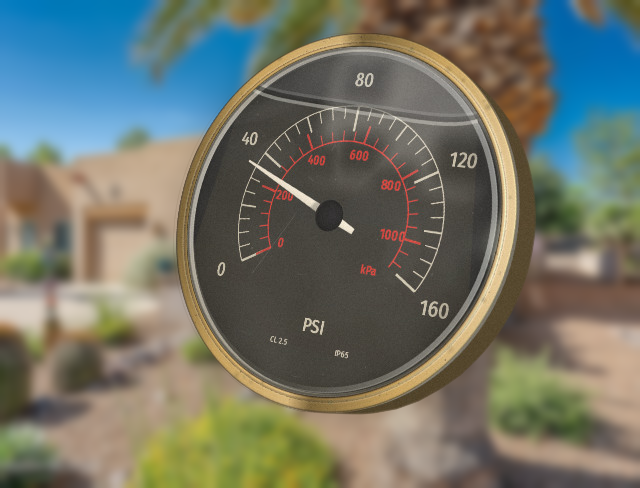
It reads 35 psi
